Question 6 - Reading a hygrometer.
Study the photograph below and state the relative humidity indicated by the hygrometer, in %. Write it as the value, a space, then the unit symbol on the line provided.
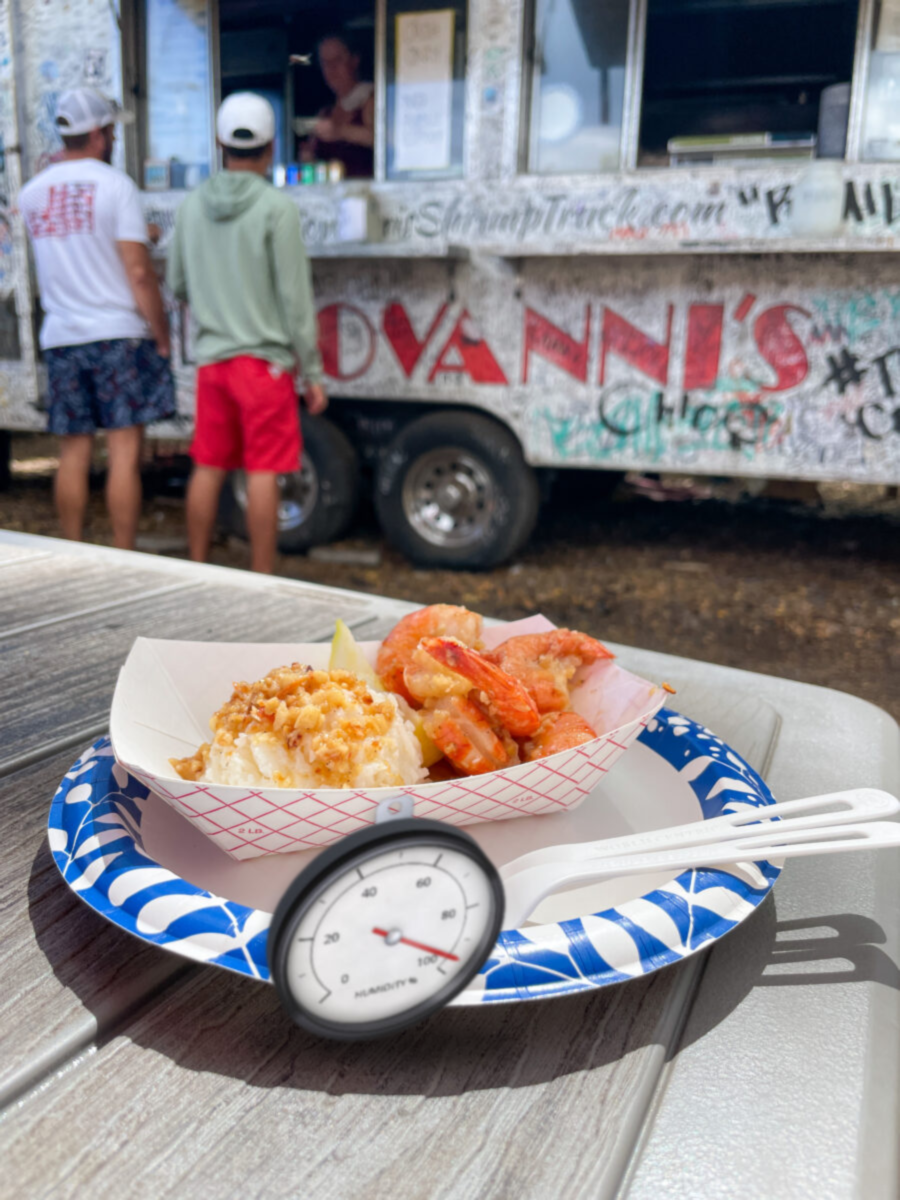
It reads 95 %
